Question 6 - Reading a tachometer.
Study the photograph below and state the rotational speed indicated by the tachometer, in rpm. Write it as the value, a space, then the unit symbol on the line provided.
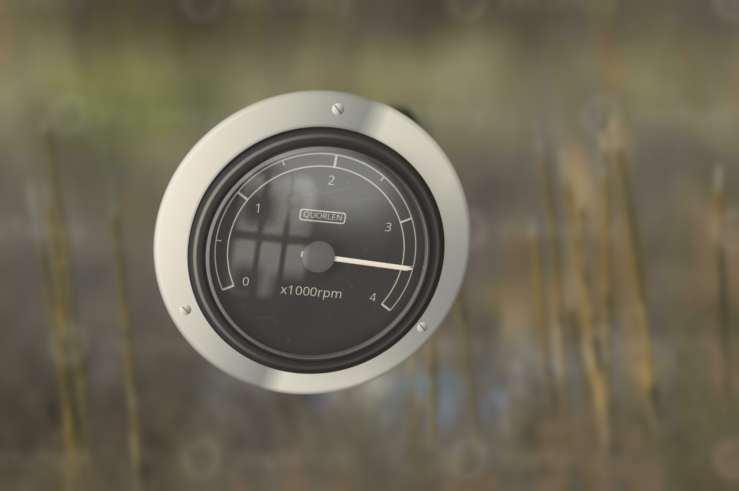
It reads 3500 rpm
